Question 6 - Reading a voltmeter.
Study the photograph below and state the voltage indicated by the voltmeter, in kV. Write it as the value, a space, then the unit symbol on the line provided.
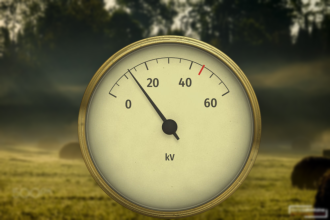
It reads 12.5 kV
